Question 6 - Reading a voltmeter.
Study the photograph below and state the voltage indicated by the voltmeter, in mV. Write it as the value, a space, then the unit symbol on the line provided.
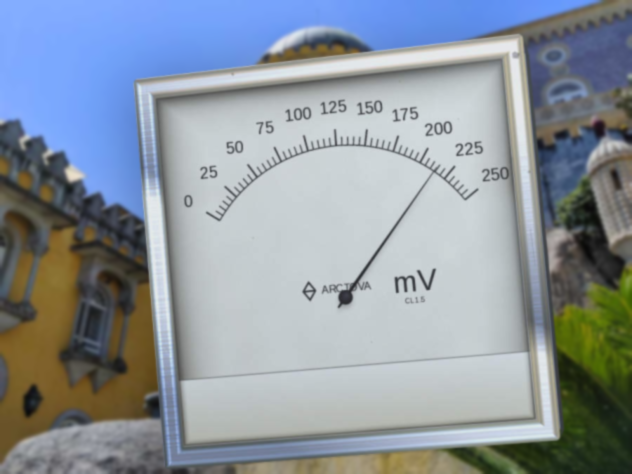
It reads 215 mV
